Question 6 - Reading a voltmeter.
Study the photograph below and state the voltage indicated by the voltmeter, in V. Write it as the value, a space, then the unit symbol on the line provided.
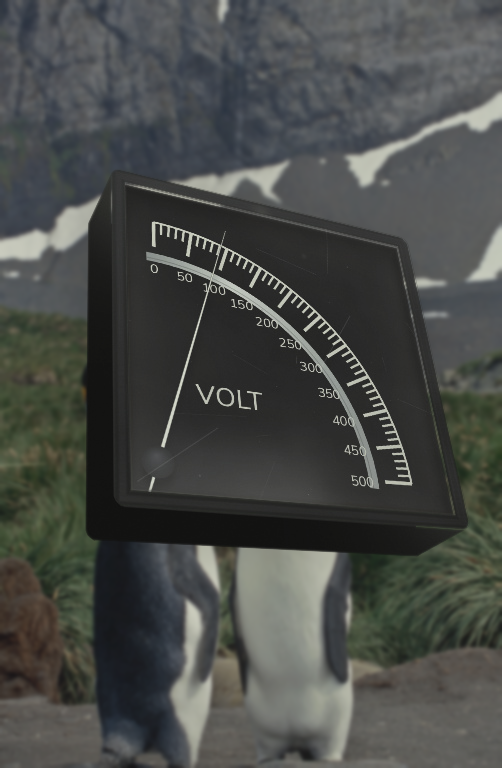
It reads 90 V
